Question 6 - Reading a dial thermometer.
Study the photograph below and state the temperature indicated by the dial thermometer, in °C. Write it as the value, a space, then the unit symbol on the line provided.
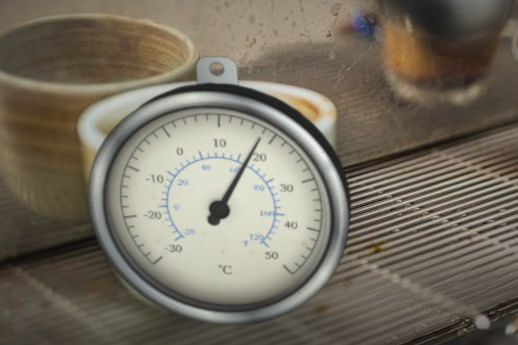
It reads 18 °C
